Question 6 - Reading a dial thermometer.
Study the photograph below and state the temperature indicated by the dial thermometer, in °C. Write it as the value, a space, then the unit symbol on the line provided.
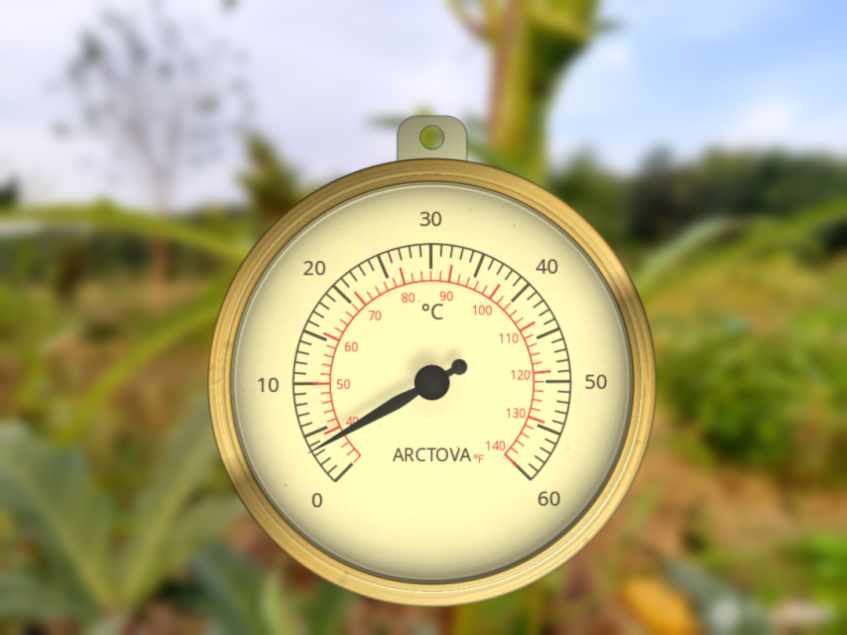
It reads 3.5 °C
